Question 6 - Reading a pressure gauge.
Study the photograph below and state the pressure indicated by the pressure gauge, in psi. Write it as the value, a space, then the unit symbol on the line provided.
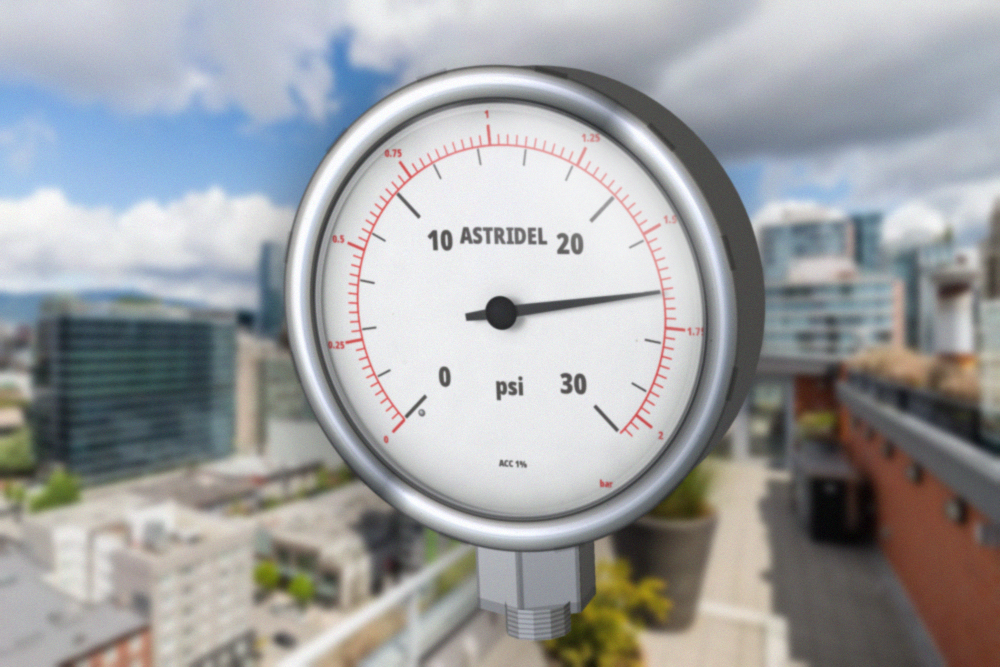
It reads 24 psi
